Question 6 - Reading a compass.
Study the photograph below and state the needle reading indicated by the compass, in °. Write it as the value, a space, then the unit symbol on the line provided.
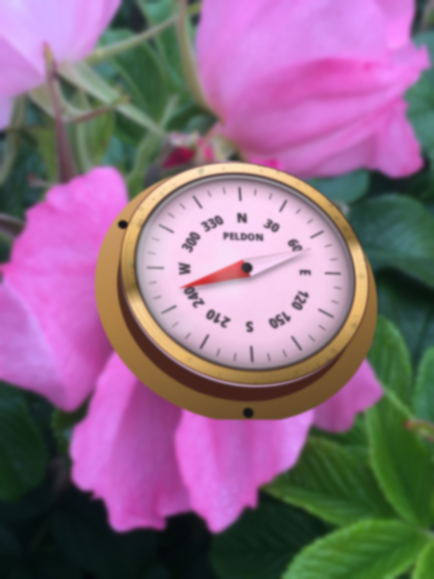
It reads 250 °
